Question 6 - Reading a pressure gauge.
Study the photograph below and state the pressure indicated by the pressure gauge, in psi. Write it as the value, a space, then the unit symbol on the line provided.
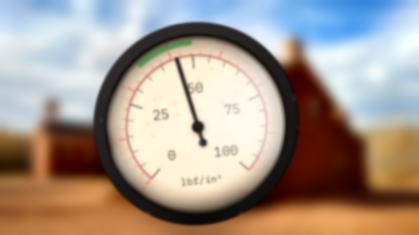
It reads 45 psi
